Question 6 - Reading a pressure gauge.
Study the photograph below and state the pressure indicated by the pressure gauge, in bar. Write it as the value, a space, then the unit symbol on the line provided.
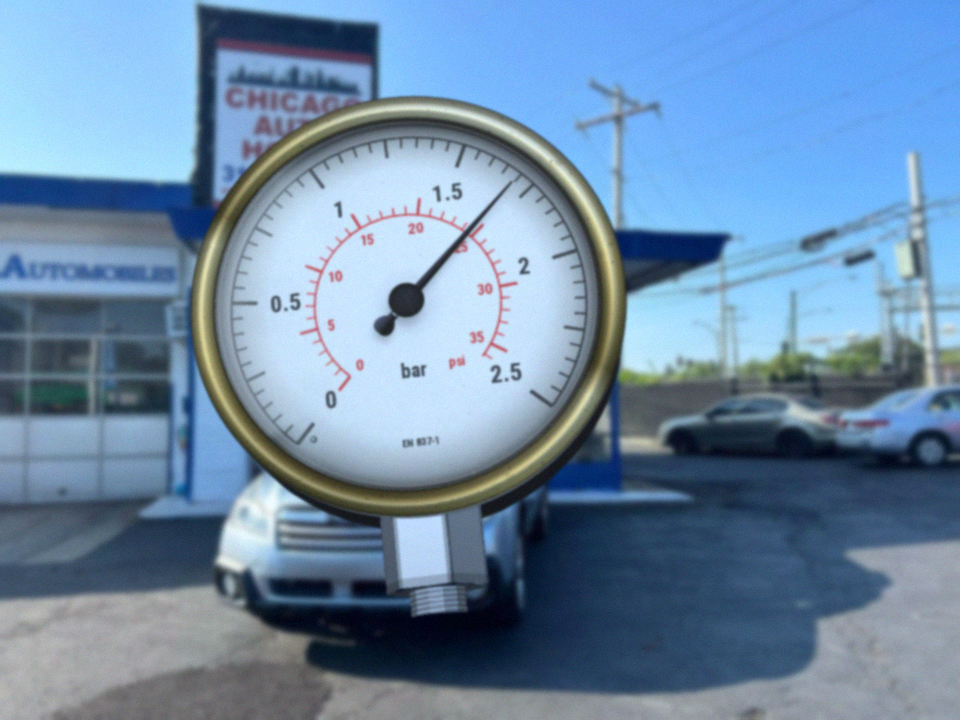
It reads 1.7 bar
